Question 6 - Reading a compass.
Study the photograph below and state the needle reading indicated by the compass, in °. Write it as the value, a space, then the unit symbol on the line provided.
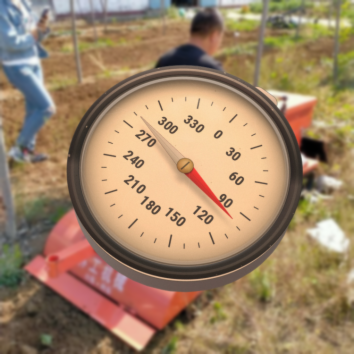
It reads 100 °
